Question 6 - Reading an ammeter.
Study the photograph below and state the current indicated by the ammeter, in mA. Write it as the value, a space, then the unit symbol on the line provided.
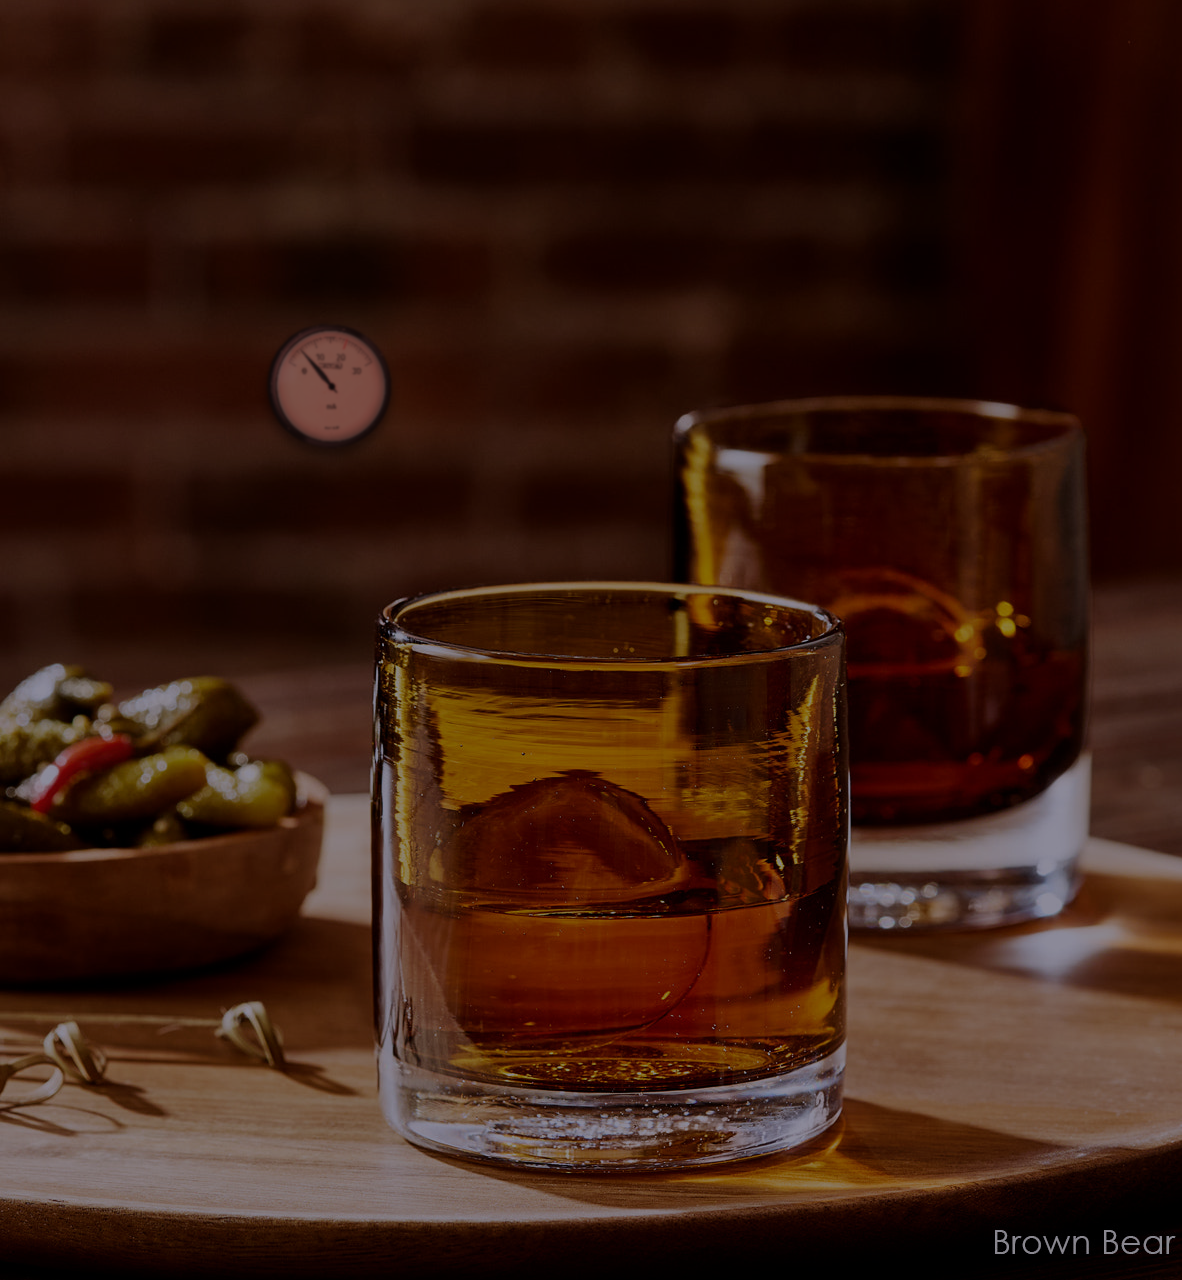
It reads 5 mA
